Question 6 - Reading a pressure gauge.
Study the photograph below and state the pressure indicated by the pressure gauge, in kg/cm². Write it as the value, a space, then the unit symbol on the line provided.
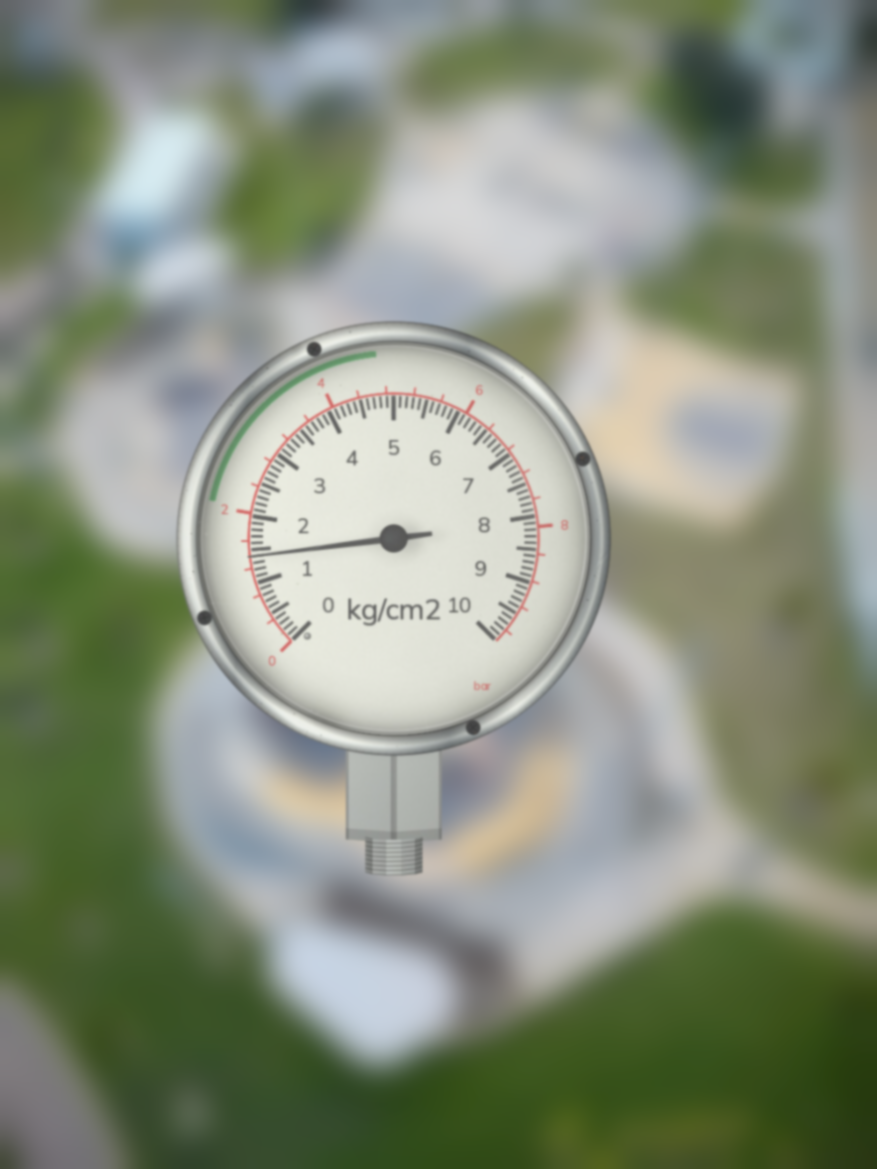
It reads 1.4 kg/cm²
